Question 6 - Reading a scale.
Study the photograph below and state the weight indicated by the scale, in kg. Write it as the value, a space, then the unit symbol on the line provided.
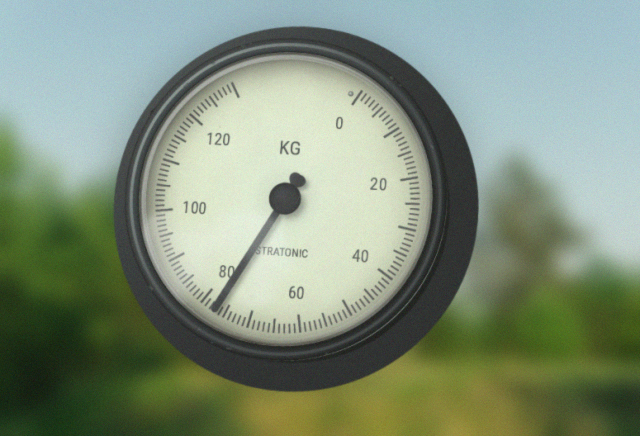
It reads 77 kg
